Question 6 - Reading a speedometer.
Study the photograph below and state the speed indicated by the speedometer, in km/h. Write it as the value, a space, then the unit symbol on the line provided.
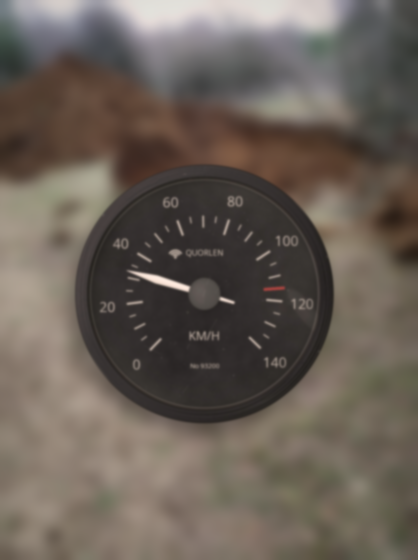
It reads 32.5 km/h
